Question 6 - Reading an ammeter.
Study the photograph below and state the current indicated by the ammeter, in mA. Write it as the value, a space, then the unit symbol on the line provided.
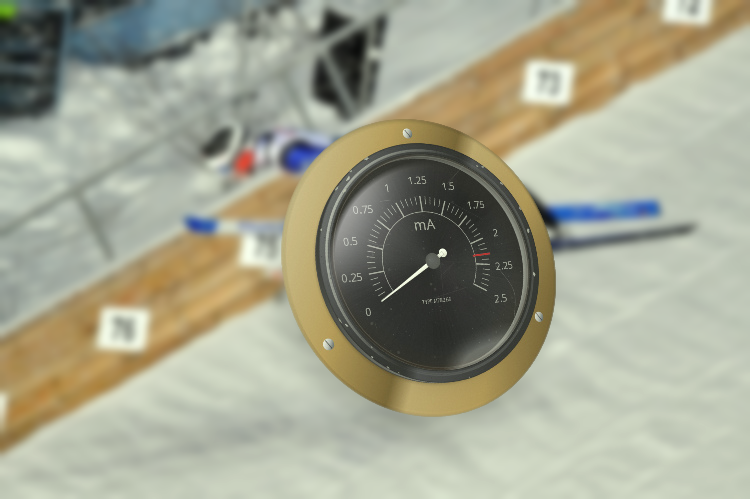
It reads 0 mA
